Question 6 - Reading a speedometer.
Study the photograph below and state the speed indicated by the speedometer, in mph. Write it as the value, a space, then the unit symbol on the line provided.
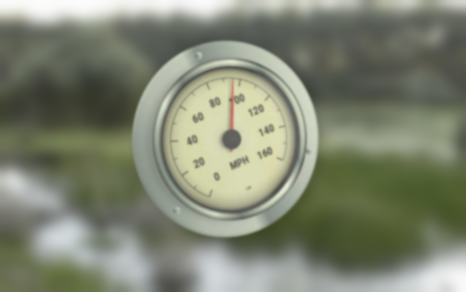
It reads 95 mph
